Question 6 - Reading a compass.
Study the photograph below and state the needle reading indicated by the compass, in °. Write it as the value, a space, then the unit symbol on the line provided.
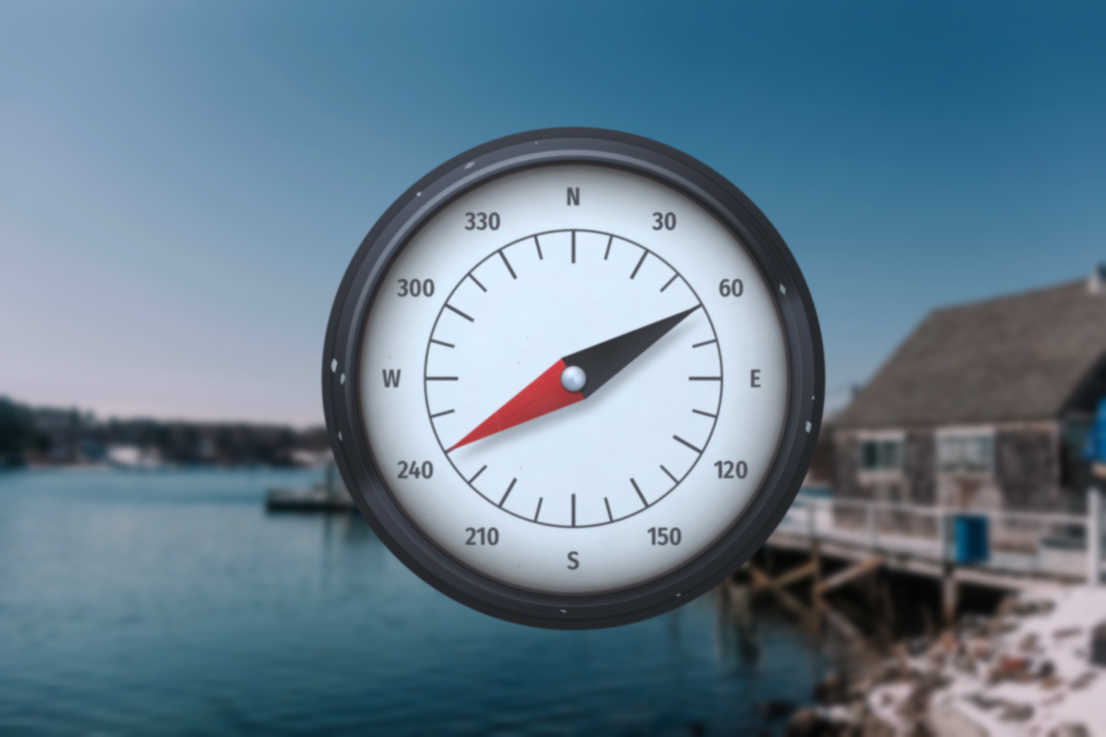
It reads 240 °
